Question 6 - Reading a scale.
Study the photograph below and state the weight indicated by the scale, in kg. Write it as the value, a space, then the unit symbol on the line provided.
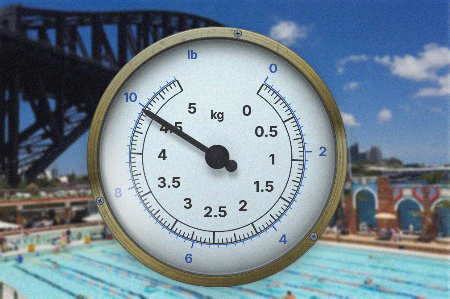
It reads 4.5 kg
